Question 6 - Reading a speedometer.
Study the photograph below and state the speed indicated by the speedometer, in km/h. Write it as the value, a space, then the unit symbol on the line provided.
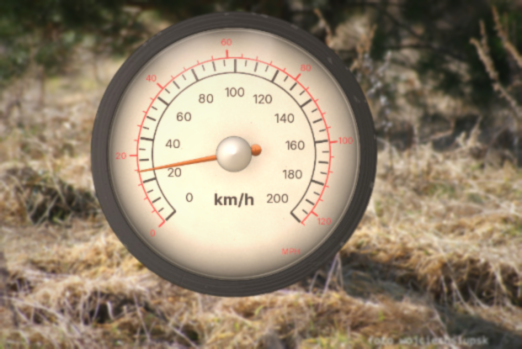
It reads 25 km/h
